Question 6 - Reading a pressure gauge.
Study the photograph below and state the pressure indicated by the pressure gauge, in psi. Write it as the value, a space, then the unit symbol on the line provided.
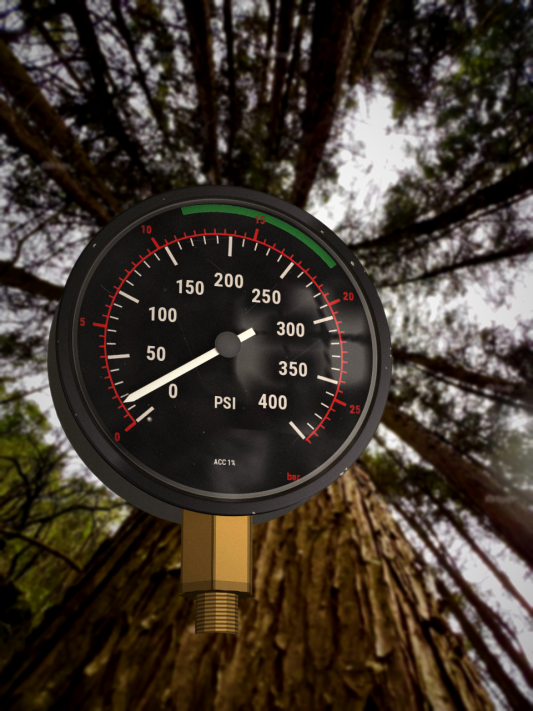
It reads 15 psi
